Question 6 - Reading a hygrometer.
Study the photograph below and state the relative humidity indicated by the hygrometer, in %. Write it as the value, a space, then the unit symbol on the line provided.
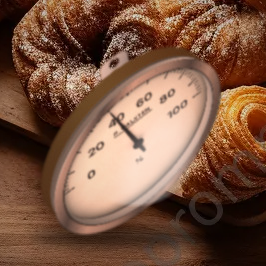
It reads 40 %
